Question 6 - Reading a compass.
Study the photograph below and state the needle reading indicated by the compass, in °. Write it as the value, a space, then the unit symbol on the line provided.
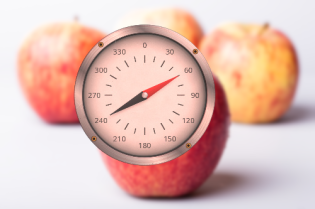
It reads 60 °
